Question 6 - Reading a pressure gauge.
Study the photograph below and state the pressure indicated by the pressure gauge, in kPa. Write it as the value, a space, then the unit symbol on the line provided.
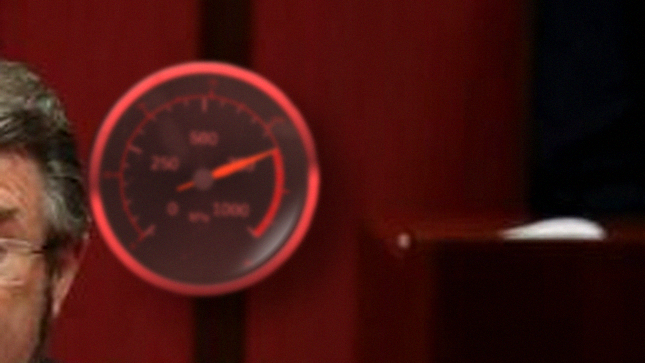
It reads 750 kPa
